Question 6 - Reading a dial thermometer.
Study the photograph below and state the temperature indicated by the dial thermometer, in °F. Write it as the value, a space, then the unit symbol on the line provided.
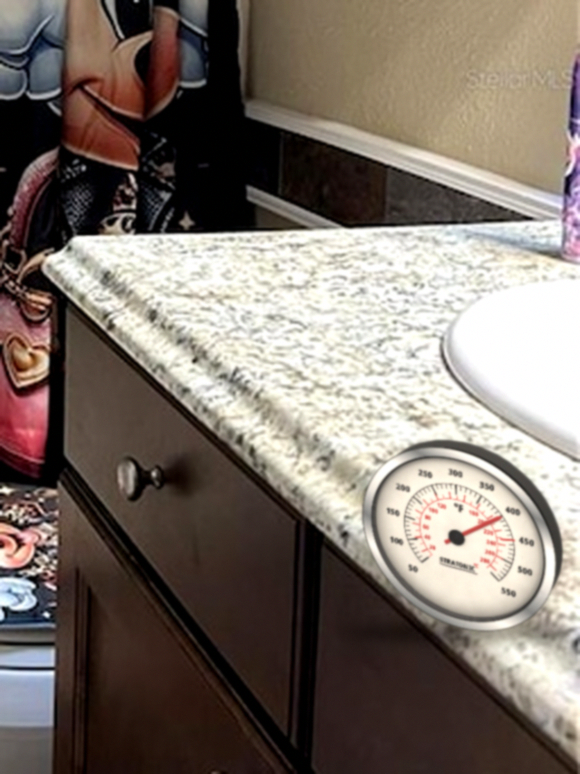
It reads 400 °F
